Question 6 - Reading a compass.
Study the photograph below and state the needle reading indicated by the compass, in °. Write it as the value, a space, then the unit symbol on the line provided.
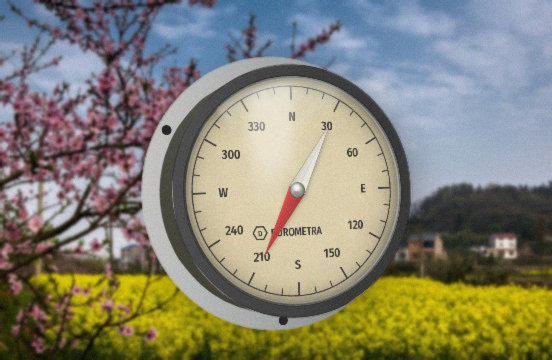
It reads 210 °
